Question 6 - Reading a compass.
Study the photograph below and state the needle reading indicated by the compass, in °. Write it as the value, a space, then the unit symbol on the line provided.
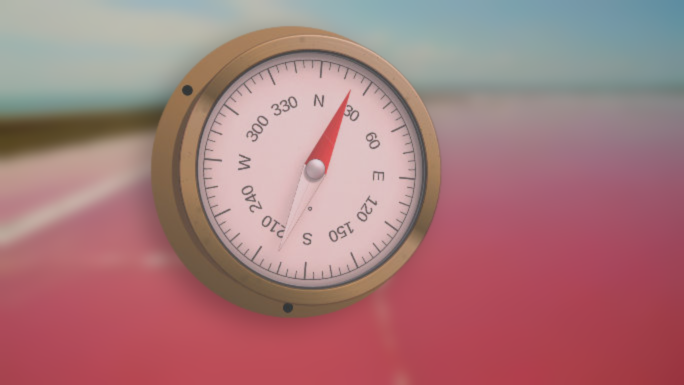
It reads 20 °
